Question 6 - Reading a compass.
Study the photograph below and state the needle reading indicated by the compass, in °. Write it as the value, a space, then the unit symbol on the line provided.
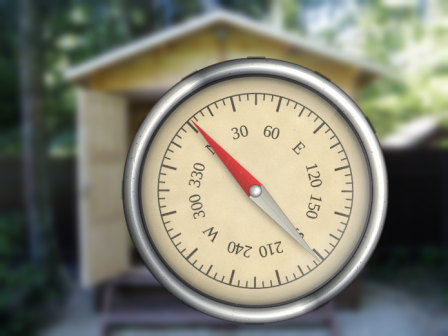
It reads 2.5 °
